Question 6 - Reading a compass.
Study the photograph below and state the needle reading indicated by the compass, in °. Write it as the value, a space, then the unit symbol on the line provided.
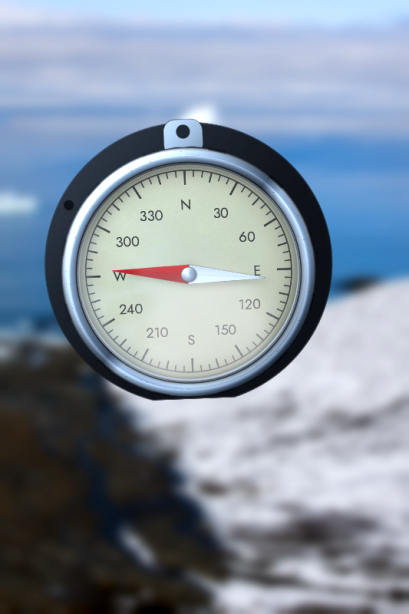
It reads 275 °
